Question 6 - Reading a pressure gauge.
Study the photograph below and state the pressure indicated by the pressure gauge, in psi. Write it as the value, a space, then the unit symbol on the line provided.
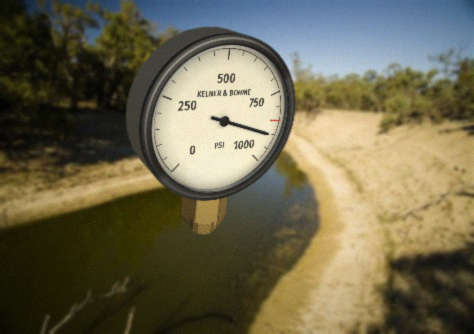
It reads 900 psi
